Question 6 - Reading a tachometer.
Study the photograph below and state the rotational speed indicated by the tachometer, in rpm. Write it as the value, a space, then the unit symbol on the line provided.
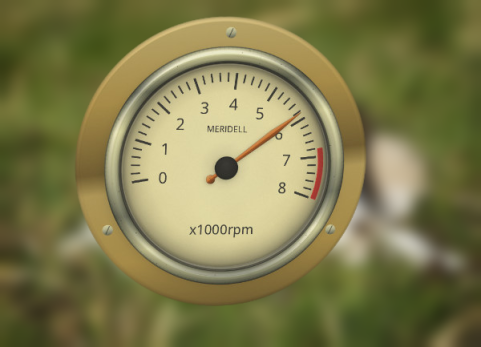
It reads 5800 rpm
